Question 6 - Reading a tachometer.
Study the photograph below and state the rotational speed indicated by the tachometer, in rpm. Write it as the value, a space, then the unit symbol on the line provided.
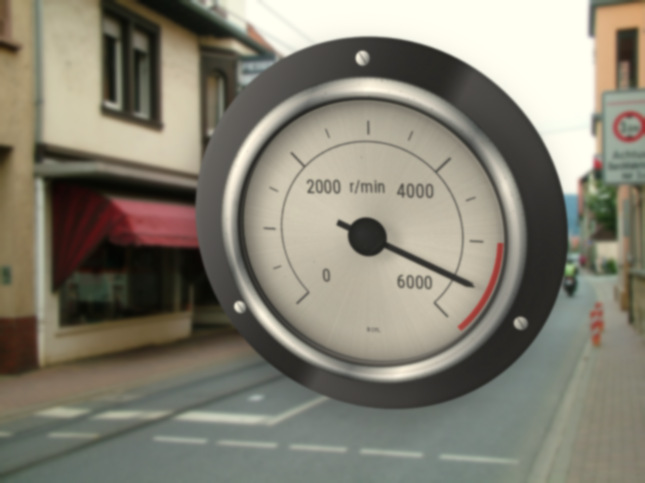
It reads 5500 rpm
